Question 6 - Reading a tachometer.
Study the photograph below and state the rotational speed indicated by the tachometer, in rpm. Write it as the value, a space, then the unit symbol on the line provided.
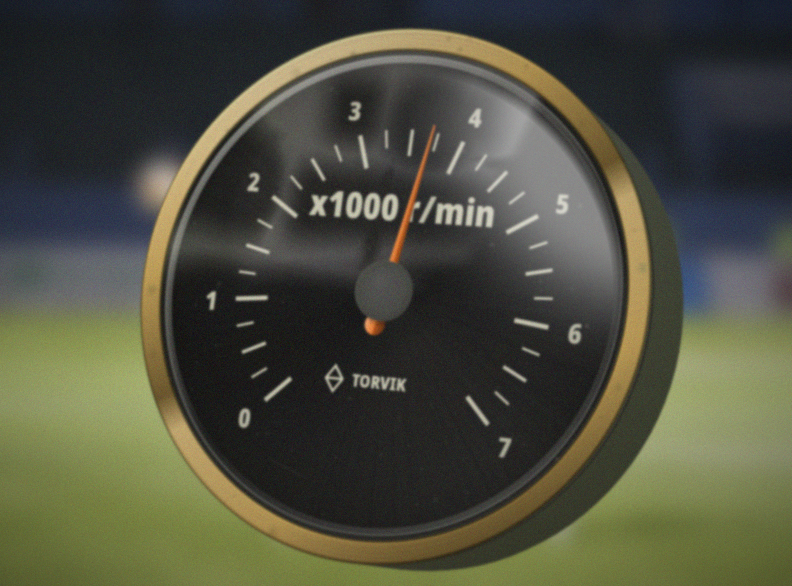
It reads 3750 rpm
